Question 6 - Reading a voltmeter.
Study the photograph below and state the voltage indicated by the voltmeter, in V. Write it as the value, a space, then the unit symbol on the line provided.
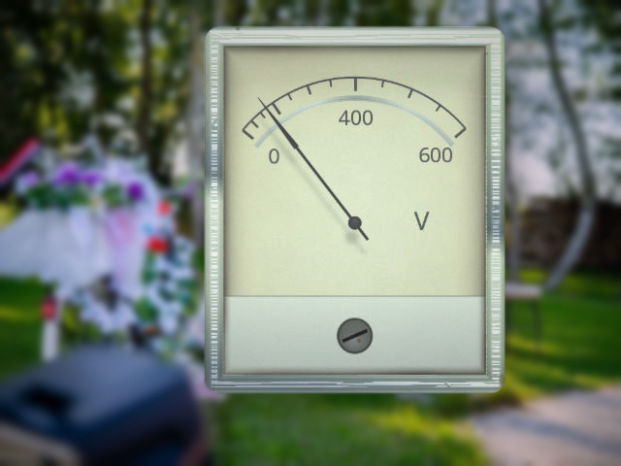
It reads 175 V
